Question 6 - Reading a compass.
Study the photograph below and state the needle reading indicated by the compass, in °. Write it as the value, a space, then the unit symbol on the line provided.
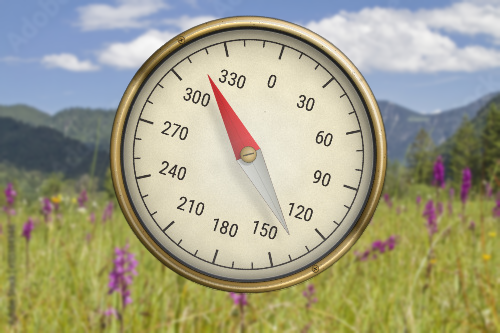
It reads 315 °
